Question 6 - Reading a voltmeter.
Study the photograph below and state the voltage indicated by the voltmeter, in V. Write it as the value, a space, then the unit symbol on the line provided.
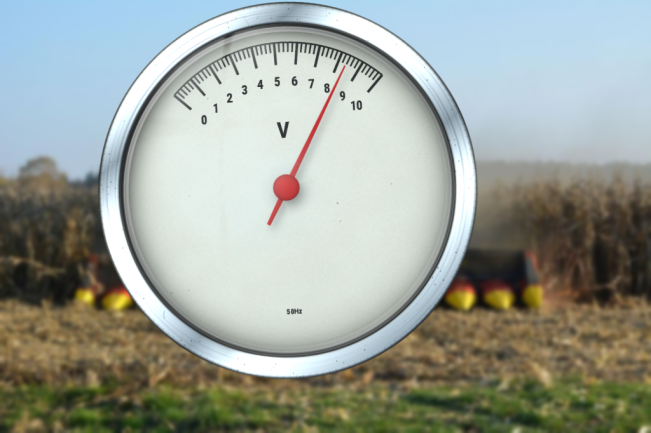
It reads 8.4 V
